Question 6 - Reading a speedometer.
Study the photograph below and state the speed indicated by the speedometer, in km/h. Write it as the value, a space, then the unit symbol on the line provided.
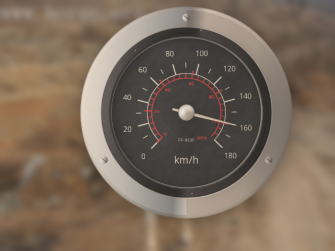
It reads 160 km/h
